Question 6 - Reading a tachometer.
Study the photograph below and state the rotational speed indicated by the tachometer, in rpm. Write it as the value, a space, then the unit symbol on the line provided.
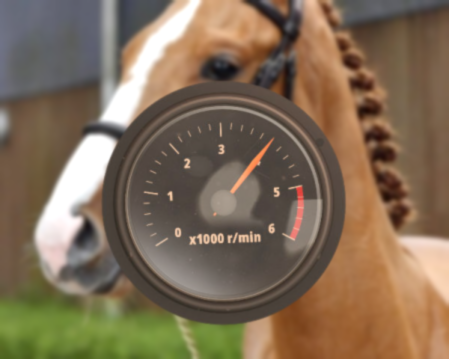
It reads 4000 rpm
